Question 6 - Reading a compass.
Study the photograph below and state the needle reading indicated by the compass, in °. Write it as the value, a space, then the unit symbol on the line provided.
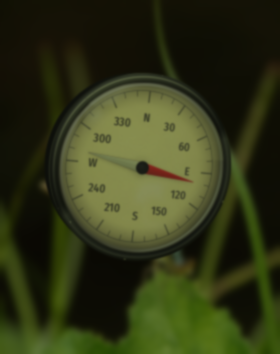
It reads 100 °
